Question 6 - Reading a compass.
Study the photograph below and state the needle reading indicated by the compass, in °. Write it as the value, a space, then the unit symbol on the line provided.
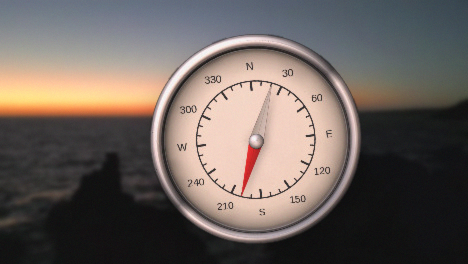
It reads 200 °
